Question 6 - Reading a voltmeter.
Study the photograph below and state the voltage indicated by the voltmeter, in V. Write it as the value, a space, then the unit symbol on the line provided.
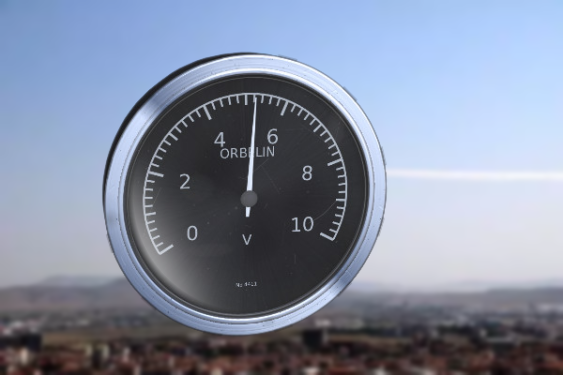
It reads 5.2 V
